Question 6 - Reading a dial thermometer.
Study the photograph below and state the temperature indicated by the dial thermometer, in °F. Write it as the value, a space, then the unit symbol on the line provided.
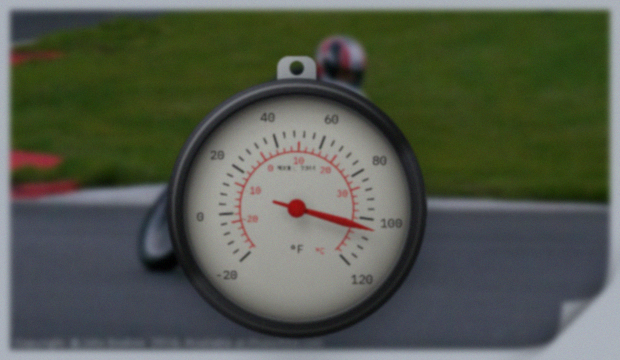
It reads 104 °F
